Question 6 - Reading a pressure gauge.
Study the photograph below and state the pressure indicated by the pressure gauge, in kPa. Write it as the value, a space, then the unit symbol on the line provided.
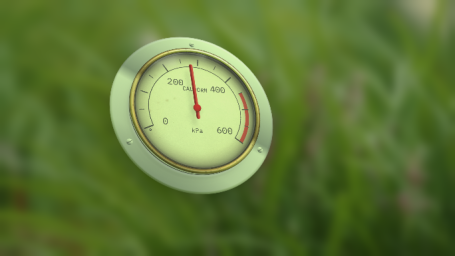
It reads 275 kPa
